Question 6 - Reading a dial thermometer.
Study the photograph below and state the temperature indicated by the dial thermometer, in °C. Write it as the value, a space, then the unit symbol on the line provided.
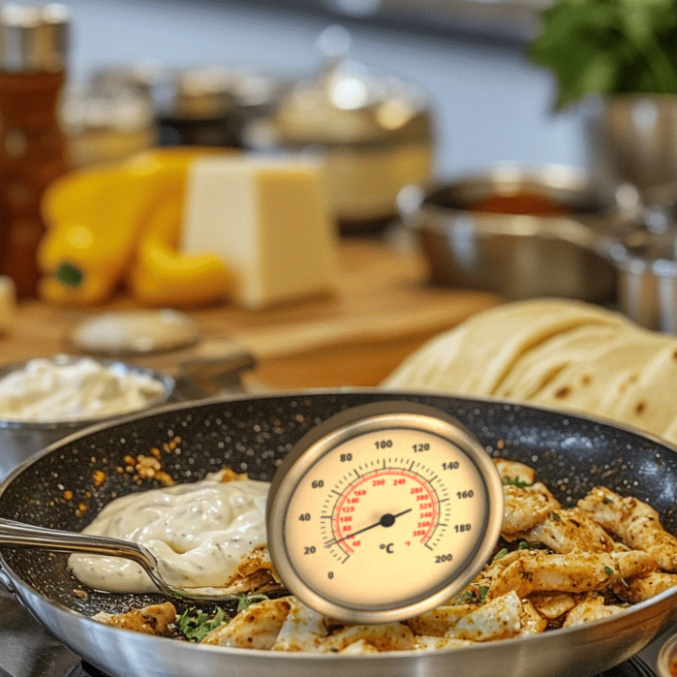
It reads 20 °C
